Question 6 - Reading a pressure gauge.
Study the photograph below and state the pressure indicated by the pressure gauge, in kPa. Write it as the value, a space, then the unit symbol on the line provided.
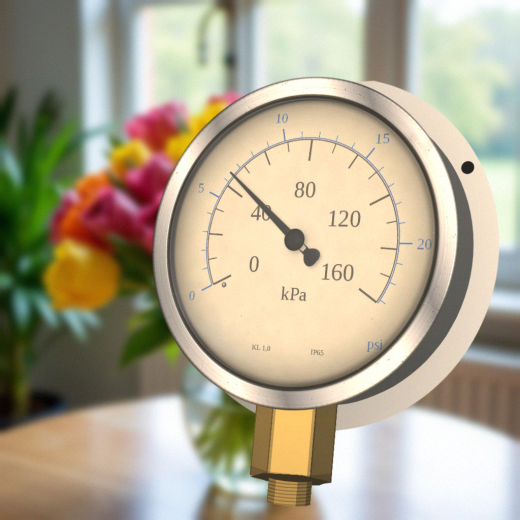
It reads 45 kPa
